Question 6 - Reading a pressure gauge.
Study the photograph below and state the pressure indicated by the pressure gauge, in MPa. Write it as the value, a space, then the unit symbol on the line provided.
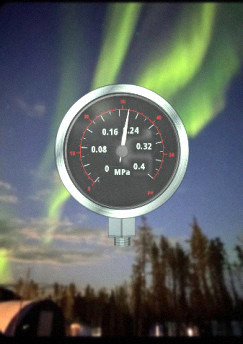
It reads 0.22 MPa
